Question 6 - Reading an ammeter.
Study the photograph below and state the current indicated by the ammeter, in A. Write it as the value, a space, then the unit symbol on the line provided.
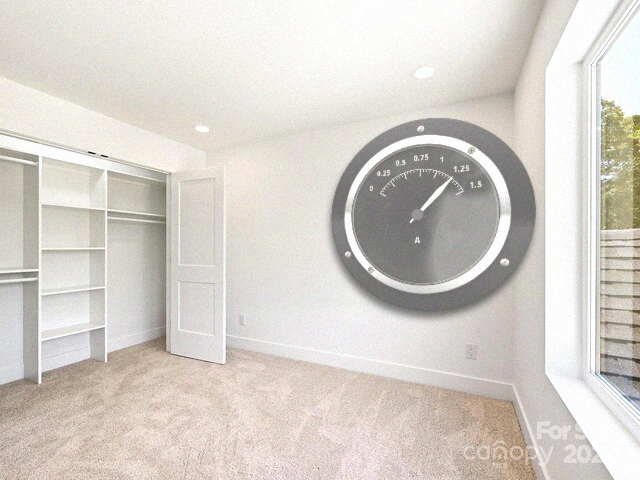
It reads 1.25 A
